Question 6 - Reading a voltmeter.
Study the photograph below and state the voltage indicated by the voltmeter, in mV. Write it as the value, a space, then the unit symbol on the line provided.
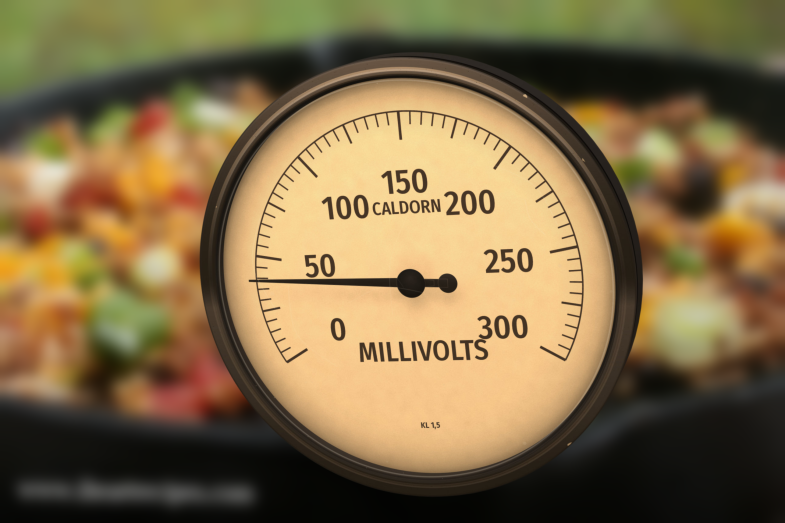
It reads 40 mV
